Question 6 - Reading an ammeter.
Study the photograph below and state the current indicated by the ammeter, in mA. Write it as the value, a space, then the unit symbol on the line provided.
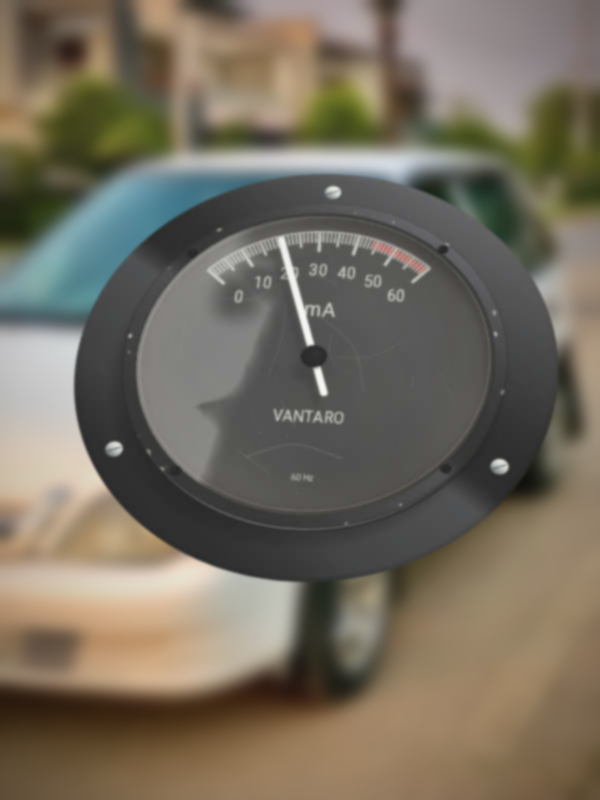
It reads 20 mA
